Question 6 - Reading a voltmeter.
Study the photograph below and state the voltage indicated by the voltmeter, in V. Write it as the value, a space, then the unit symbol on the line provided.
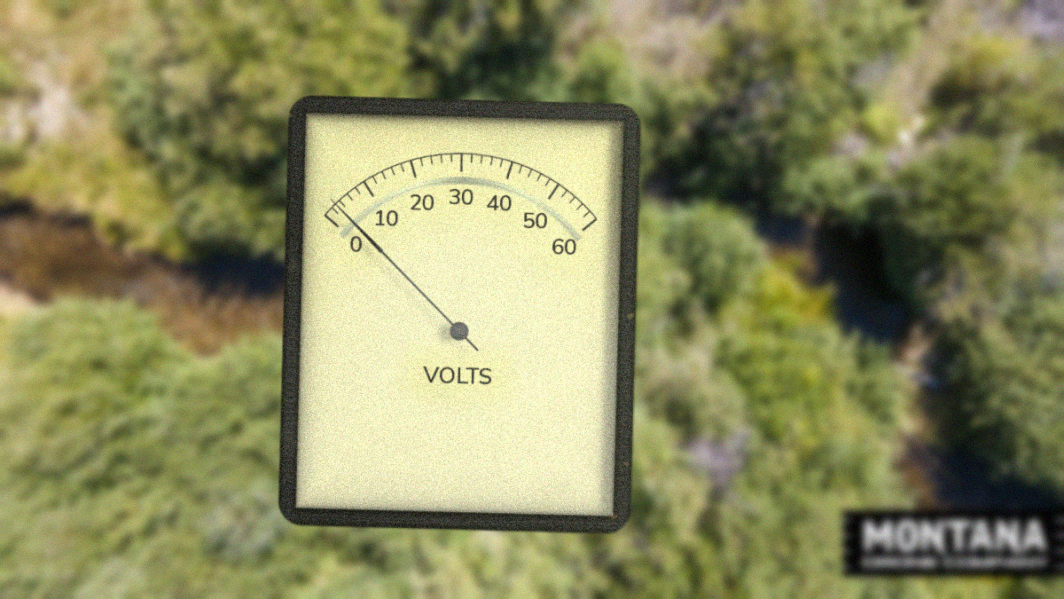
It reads 3 V
